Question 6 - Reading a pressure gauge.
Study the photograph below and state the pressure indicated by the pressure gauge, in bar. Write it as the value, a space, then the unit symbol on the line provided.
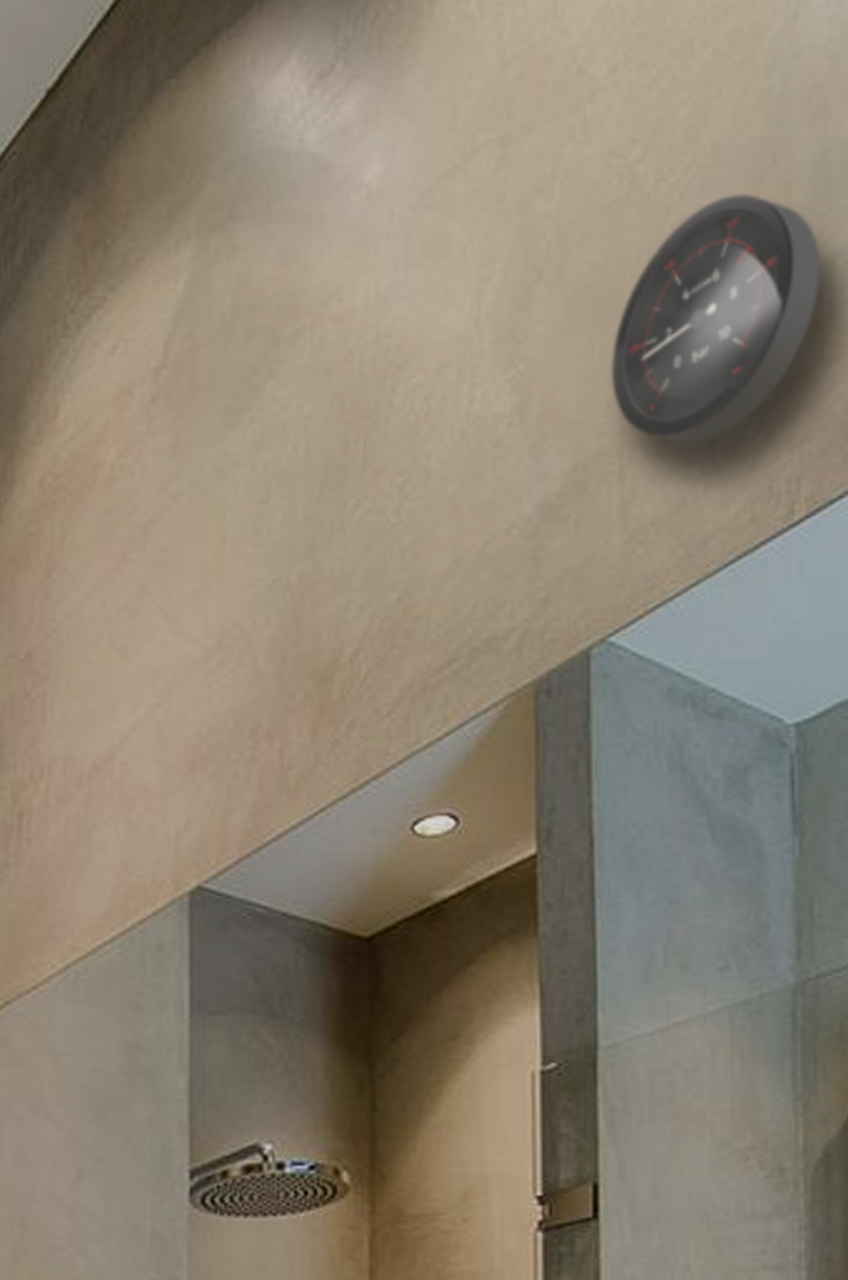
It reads 1.5 bar
